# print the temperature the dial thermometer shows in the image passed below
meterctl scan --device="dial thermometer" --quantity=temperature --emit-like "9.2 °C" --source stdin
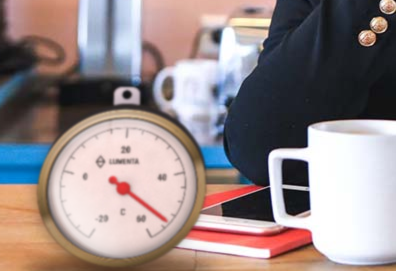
54 °C
